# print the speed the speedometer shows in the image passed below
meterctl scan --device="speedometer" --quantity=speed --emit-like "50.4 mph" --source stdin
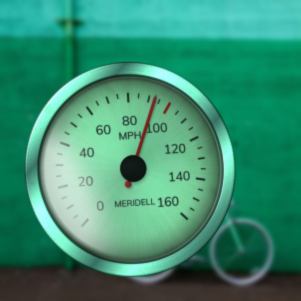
92.5 mph
